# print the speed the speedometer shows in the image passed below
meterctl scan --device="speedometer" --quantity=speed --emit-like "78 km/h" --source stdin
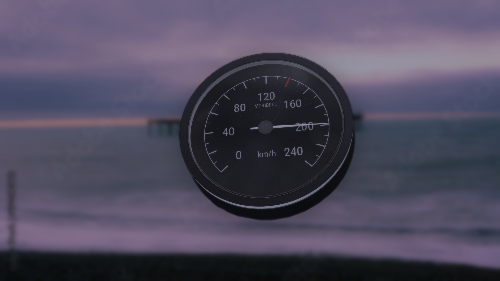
200 km/h
